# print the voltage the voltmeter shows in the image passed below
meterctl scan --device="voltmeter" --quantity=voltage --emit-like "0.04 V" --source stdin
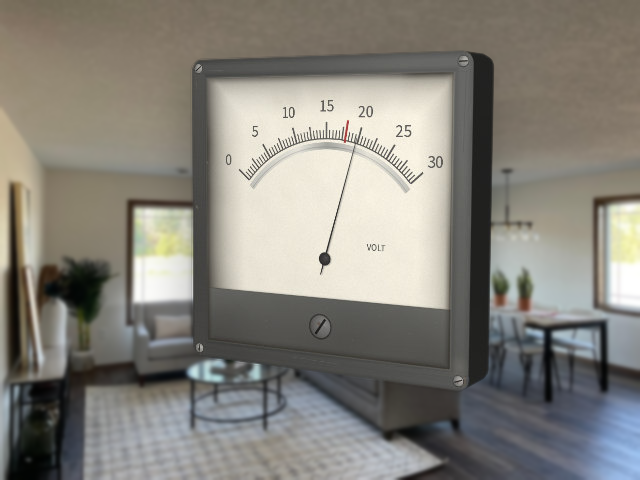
20 V
